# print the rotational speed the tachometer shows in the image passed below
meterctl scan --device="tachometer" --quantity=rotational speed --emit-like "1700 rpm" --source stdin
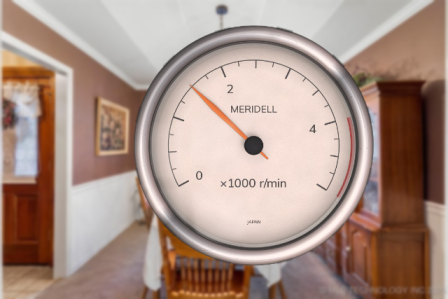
1500 rpm
